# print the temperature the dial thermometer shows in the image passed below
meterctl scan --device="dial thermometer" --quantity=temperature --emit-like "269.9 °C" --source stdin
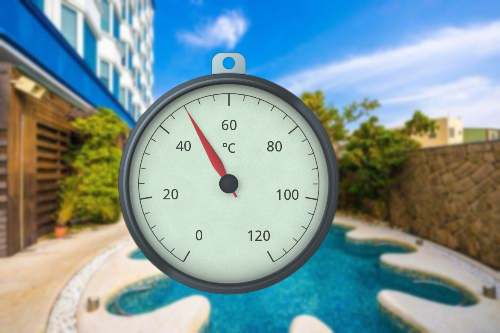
48 °C
